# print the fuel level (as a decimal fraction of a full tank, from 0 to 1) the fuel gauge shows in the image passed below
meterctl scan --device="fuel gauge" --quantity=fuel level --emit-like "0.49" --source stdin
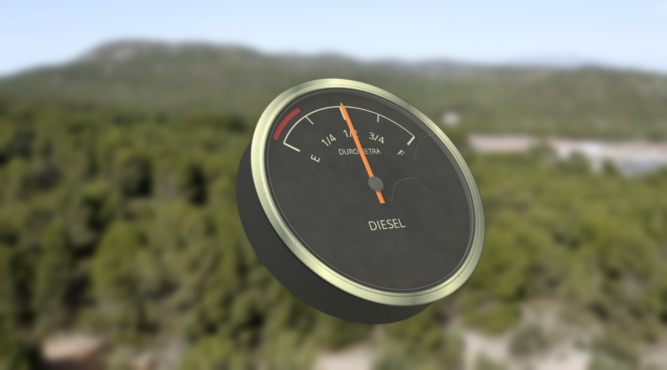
0.5
